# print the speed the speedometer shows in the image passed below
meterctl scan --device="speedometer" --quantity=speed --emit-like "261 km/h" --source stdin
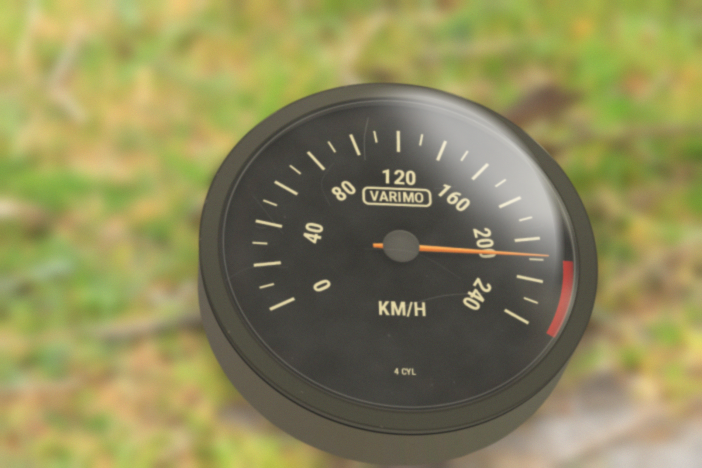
210 km/h
